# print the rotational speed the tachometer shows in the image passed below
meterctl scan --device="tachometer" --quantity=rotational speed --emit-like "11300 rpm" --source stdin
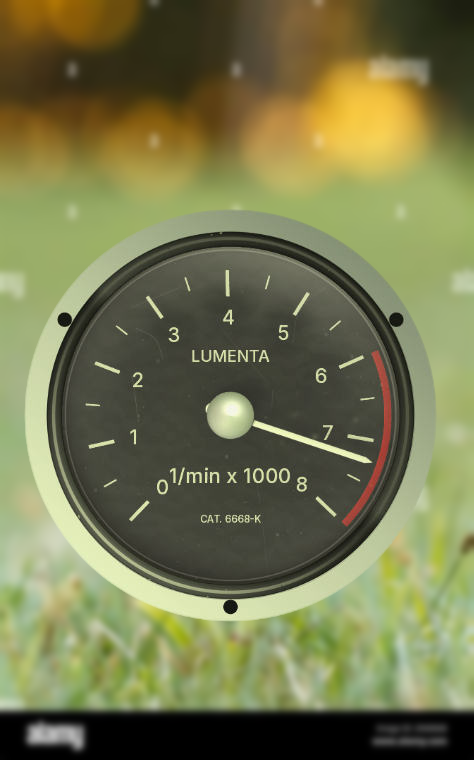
7250 rpm
